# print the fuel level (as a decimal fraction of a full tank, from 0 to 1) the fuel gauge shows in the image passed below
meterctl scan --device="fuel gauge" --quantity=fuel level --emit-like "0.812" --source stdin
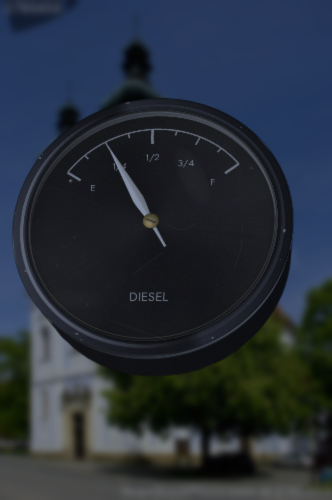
0.25
